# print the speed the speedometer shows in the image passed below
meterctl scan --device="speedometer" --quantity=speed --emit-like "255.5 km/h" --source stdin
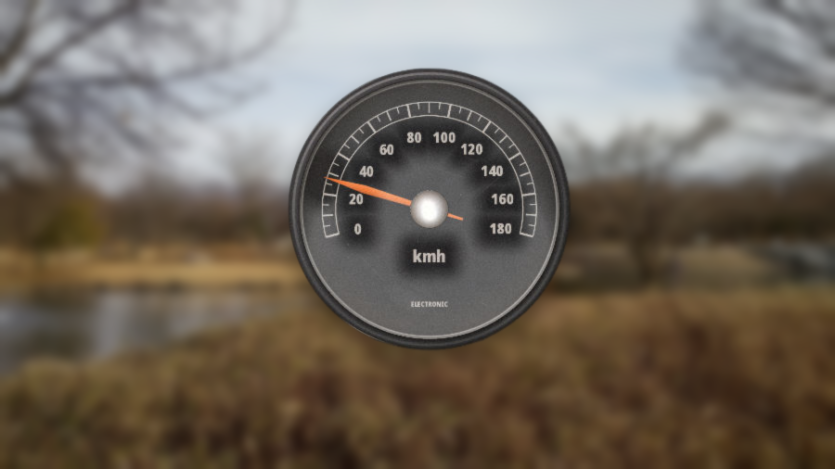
27.5 km/h
